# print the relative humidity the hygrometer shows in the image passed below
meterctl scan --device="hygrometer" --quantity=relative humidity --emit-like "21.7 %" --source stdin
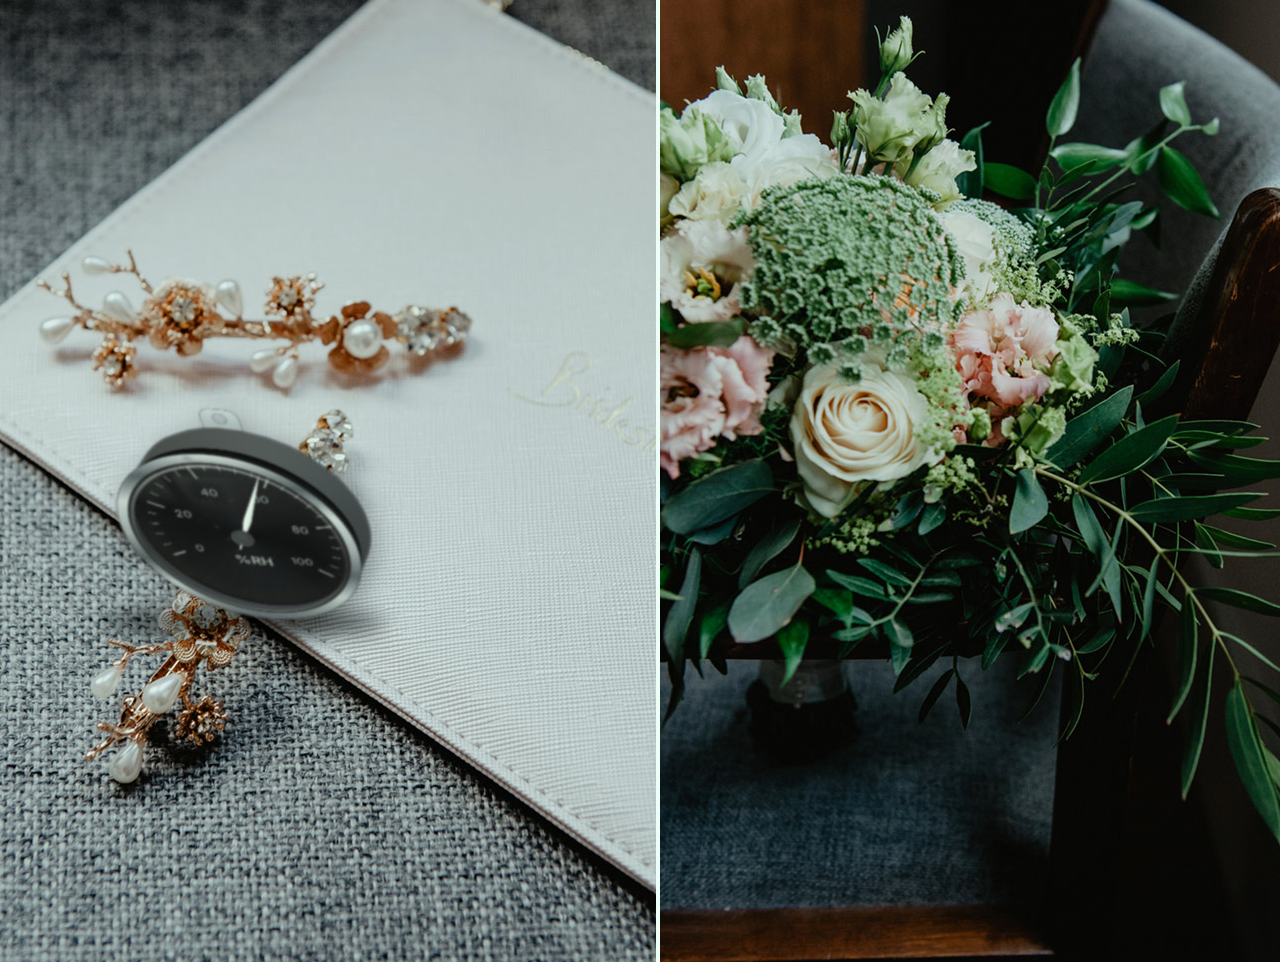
58 %
